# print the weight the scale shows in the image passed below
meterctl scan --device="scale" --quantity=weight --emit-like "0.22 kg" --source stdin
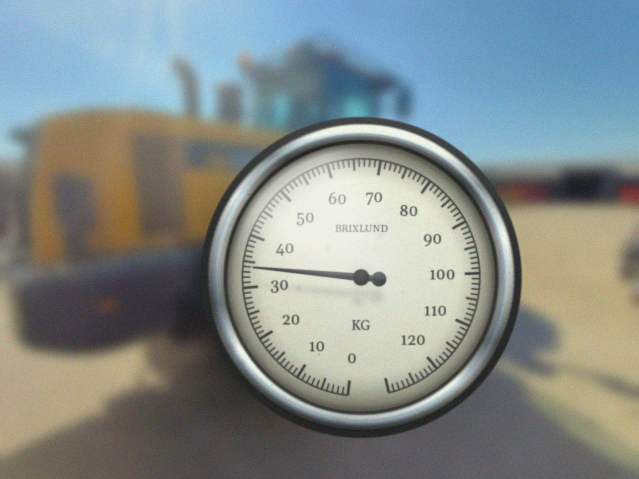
34 kg
